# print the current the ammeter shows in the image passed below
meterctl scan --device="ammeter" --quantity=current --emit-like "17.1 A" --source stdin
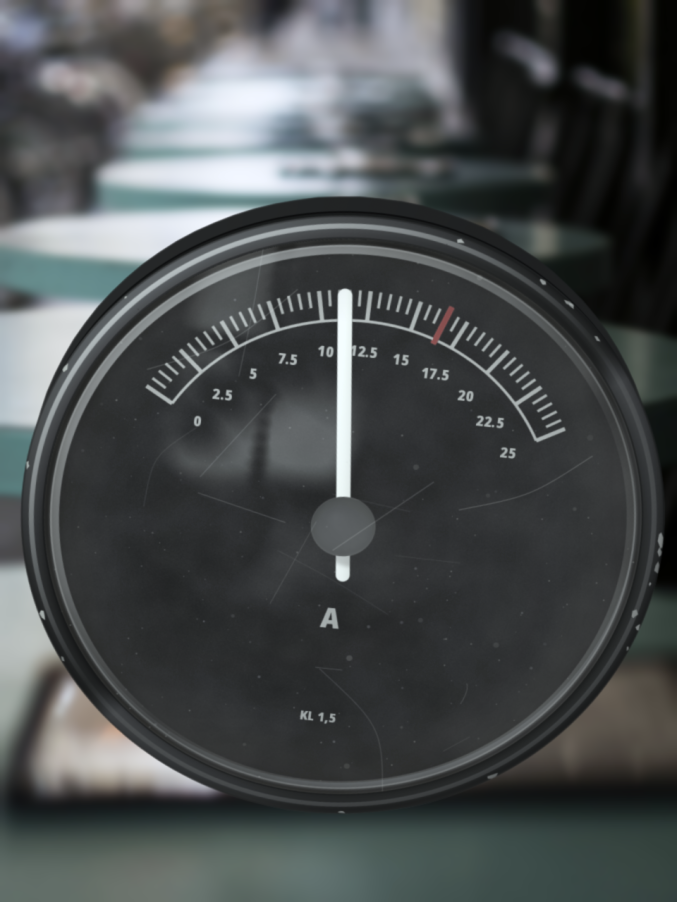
11.25 A
